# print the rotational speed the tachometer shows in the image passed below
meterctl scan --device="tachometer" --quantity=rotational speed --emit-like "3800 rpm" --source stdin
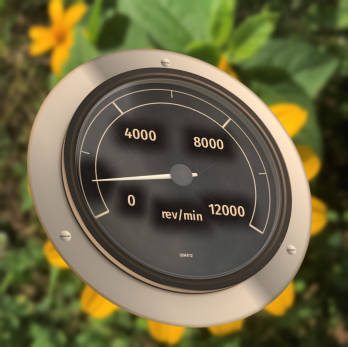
1000 rpm
